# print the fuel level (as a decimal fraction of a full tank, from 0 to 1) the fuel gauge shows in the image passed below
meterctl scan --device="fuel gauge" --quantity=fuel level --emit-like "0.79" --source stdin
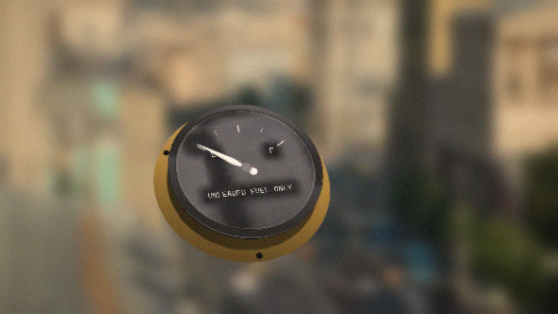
0
